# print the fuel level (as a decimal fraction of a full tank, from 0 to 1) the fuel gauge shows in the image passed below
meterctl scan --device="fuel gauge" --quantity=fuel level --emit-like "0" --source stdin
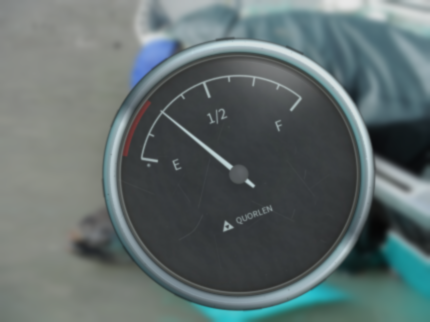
0.25
